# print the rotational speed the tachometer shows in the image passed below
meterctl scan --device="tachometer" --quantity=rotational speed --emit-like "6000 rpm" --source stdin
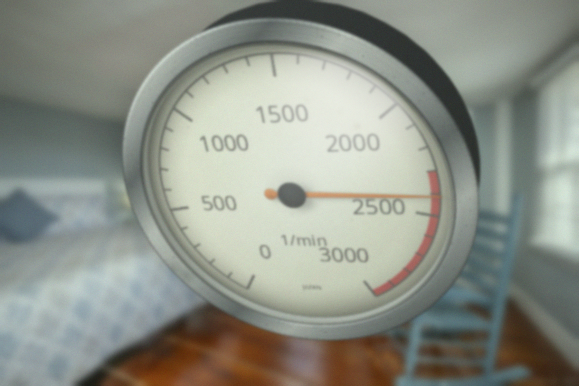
2400 rpm
